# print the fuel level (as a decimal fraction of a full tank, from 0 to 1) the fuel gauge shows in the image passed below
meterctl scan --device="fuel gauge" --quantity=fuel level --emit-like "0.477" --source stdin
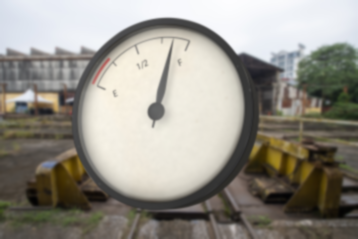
0.875
